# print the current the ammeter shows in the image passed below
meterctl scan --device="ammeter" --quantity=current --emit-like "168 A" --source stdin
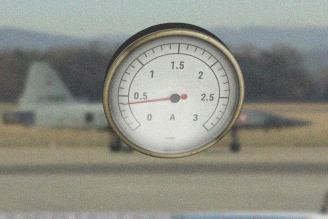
0.4 A
